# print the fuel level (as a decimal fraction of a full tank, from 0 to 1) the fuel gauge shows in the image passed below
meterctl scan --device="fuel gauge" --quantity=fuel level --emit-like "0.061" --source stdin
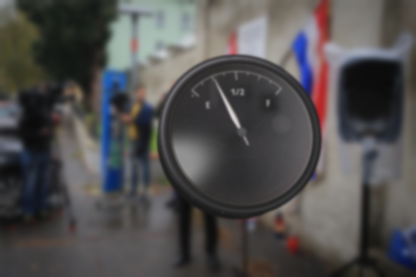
0.25
